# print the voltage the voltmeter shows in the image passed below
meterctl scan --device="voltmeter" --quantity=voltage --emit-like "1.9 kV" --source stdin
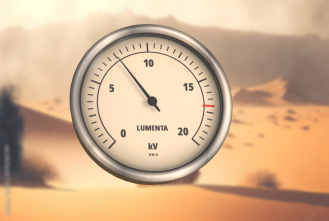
7.5 kV
